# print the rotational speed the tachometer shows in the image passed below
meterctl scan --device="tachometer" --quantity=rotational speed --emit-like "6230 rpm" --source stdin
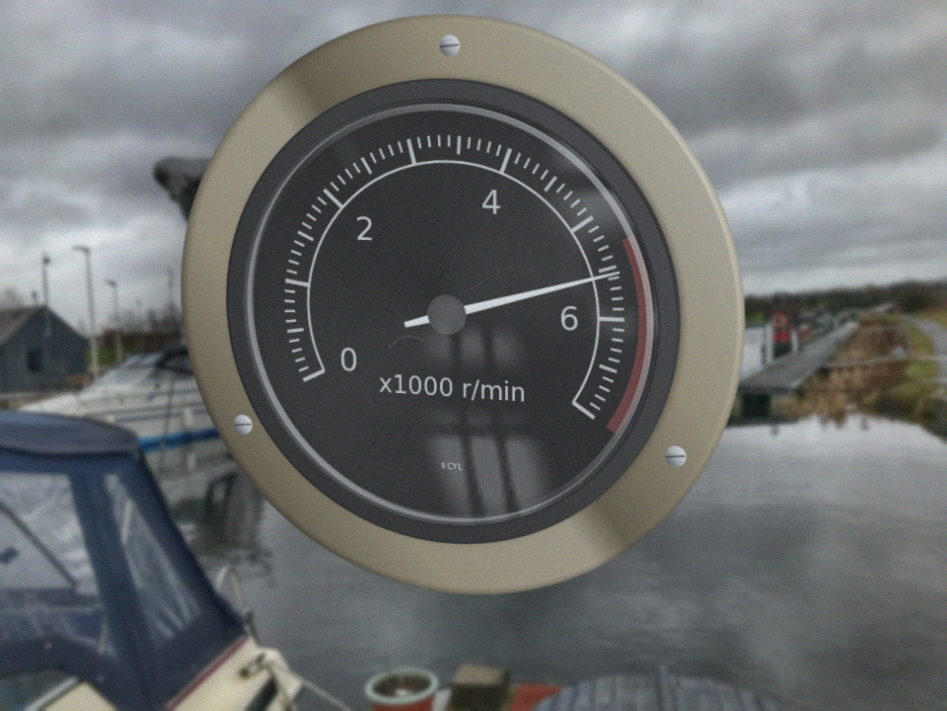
5550 rpm
